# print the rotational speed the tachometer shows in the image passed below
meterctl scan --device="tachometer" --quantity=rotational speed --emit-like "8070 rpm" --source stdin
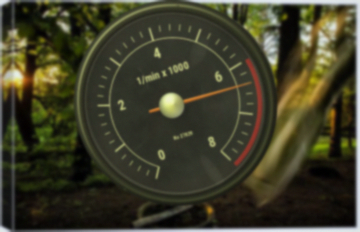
6400 rpm
